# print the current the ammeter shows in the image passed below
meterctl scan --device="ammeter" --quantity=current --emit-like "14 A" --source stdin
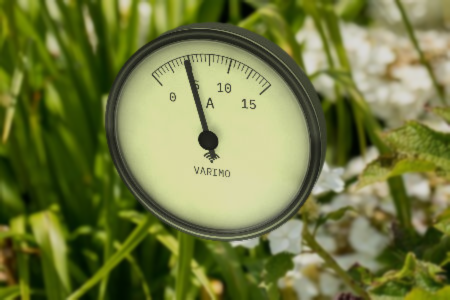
5 A
